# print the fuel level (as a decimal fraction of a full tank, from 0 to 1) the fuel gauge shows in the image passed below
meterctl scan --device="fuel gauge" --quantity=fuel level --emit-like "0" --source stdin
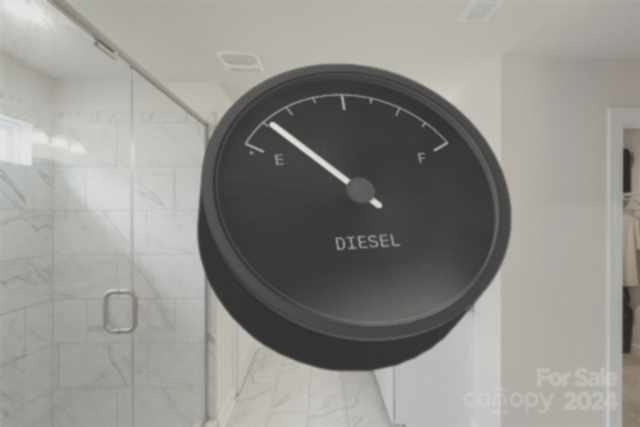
0.125
